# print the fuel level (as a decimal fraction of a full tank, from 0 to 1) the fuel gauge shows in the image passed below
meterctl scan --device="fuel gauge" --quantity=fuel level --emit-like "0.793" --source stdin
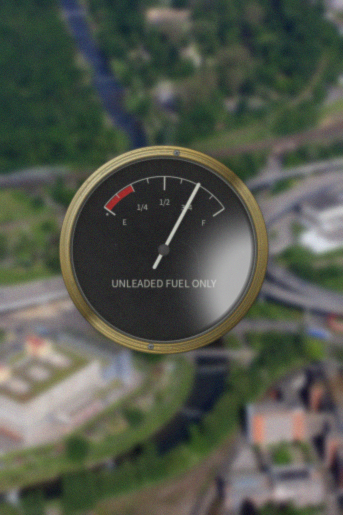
0.75
